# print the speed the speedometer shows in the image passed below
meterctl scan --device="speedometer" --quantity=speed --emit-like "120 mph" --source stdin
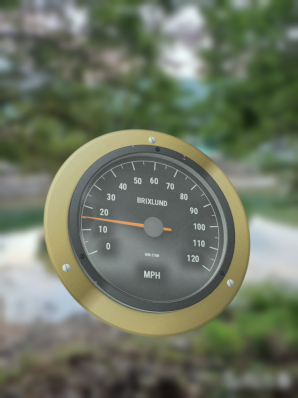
15 mph
